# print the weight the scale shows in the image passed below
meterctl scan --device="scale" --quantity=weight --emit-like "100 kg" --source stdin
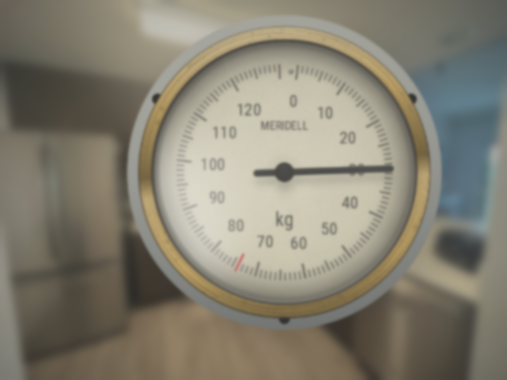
30 kg
